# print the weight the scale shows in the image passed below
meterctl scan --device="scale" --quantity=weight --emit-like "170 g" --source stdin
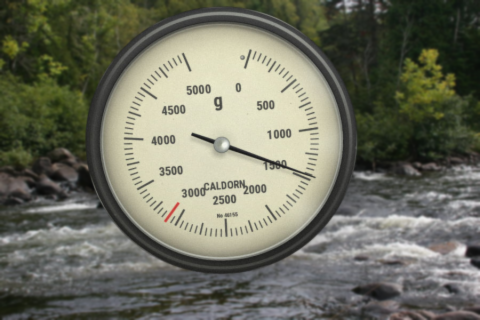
1450 g
